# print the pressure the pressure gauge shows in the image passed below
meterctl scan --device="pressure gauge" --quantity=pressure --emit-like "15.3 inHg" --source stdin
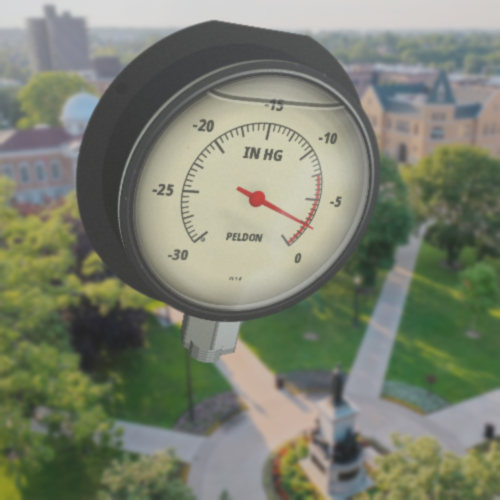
-2.5 inHg
